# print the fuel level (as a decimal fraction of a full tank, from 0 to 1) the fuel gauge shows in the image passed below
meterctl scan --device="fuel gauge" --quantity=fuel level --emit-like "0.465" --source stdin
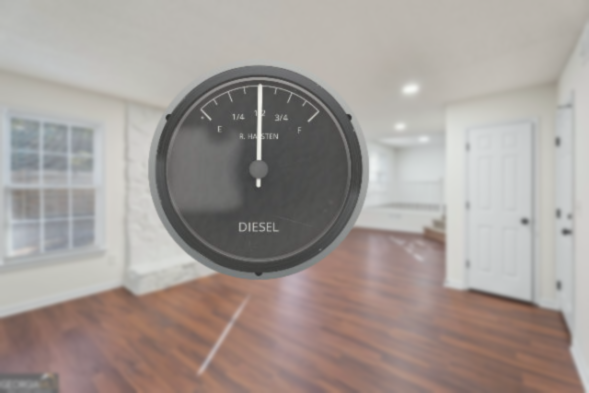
0.5
